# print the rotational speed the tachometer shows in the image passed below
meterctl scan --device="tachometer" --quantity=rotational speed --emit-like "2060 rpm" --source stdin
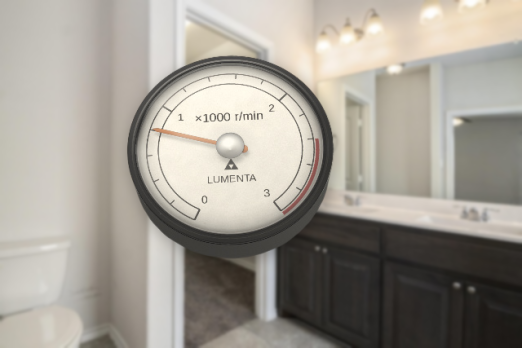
800 rpm
